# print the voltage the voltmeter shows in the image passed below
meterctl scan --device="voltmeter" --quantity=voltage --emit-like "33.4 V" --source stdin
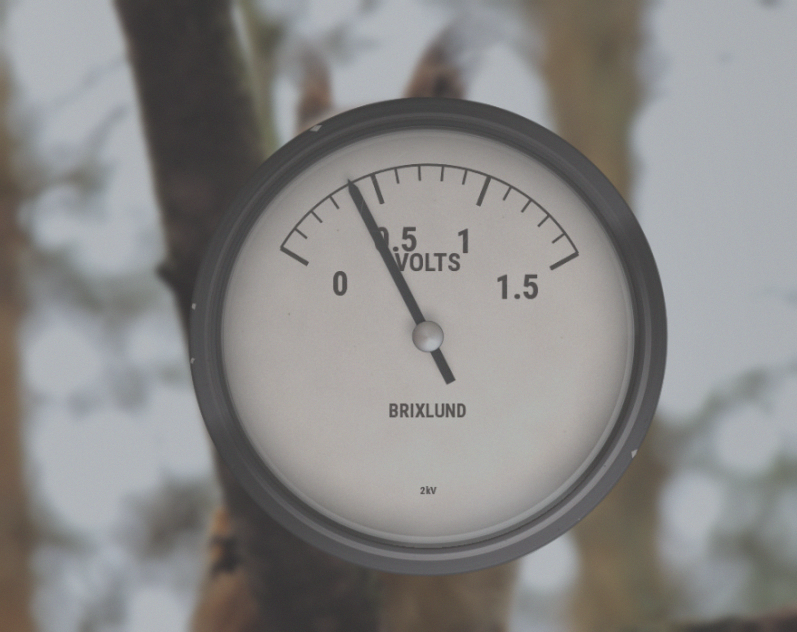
0.4 V
